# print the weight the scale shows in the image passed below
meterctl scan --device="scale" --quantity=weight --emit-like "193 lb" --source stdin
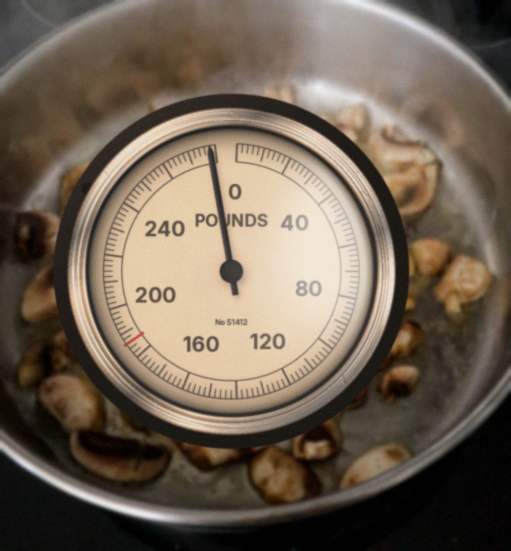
278 lb
